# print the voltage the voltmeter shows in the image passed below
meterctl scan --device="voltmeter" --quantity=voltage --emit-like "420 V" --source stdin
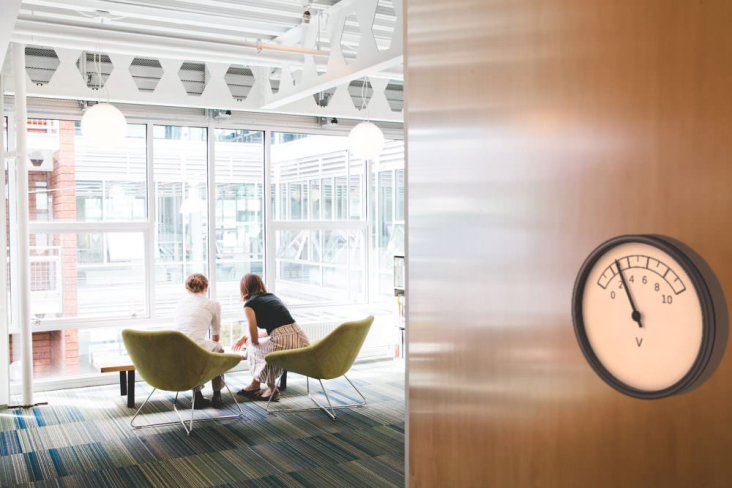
3 V
